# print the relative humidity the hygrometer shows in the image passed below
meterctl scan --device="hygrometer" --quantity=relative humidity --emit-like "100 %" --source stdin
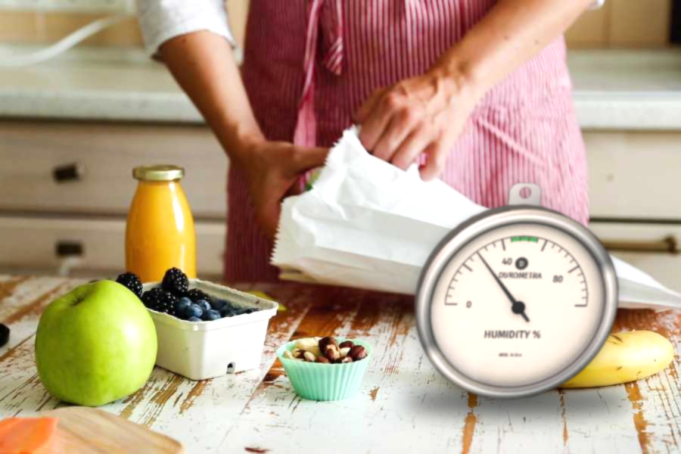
28 %
